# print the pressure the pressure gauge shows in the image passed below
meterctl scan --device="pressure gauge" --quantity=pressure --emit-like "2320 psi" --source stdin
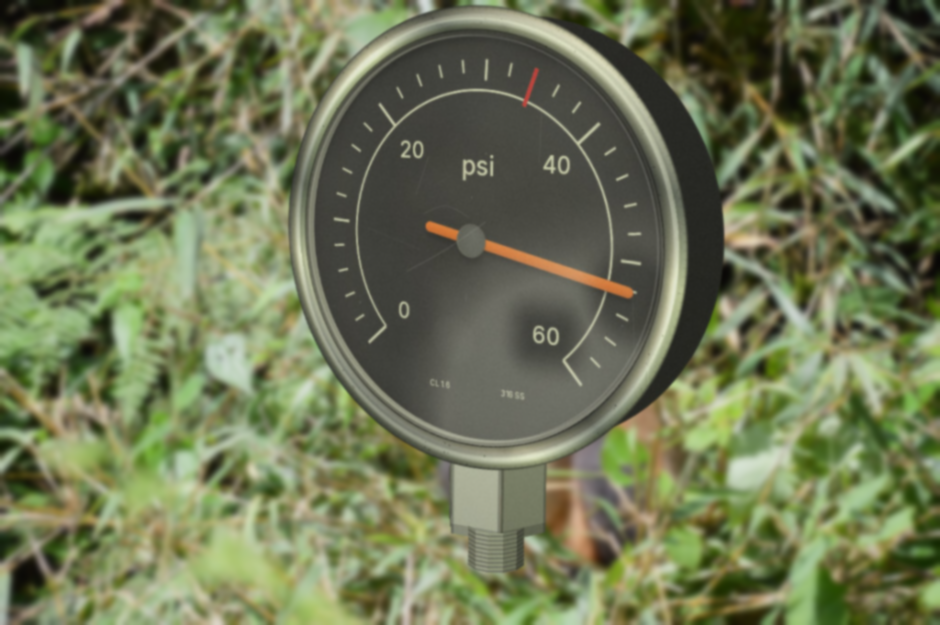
52 psi
